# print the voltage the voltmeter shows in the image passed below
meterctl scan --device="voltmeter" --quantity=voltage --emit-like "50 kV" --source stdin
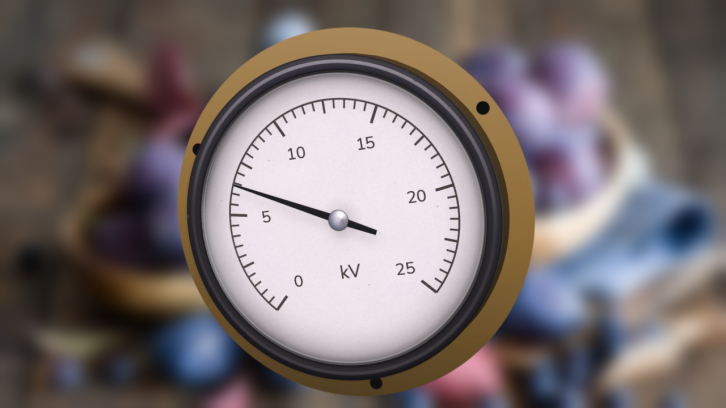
6.5 kV
